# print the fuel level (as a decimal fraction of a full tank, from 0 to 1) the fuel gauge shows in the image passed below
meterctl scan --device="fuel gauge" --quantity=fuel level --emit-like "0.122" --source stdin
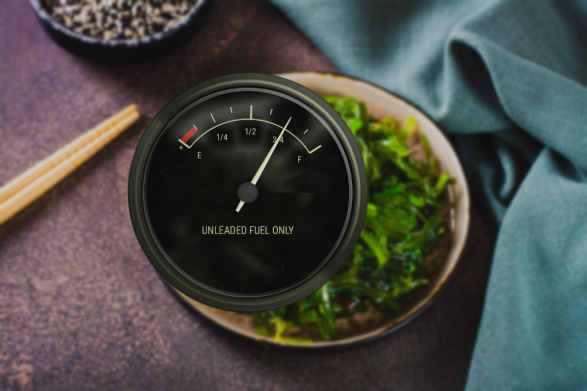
0.75
